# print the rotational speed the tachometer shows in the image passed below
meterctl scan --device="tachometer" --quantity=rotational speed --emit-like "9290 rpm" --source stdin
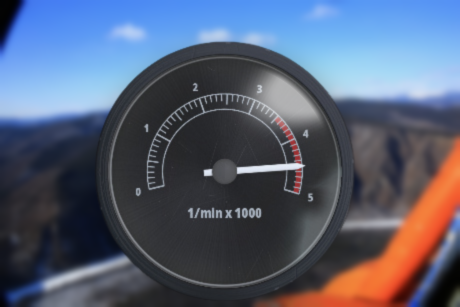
4500 rpm
